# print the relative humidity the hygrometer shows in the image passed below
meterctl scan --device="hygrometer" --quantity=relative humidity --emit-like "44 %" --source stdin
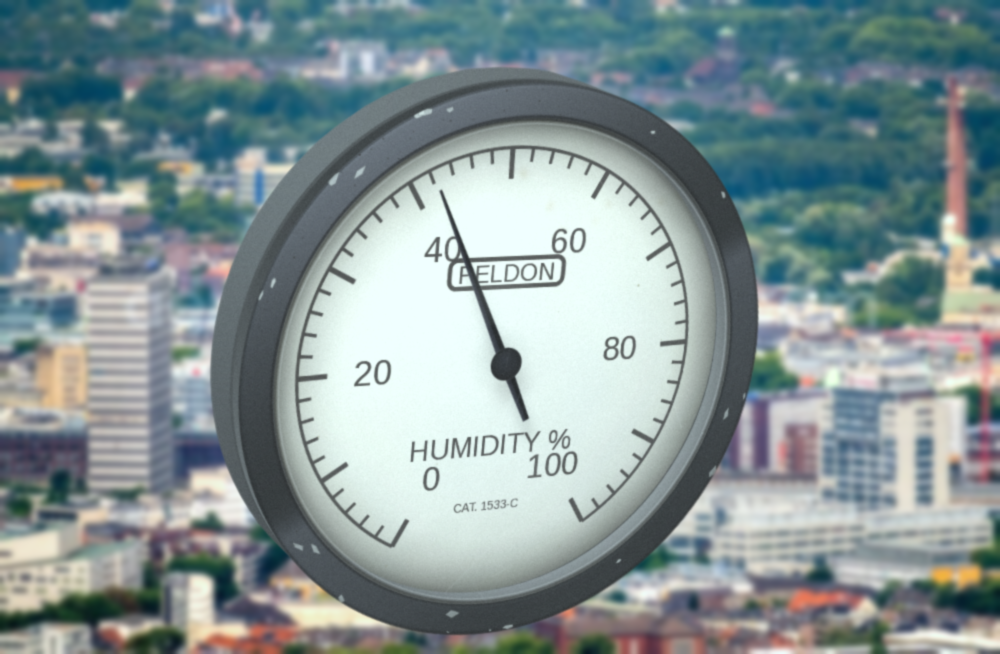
42 %
